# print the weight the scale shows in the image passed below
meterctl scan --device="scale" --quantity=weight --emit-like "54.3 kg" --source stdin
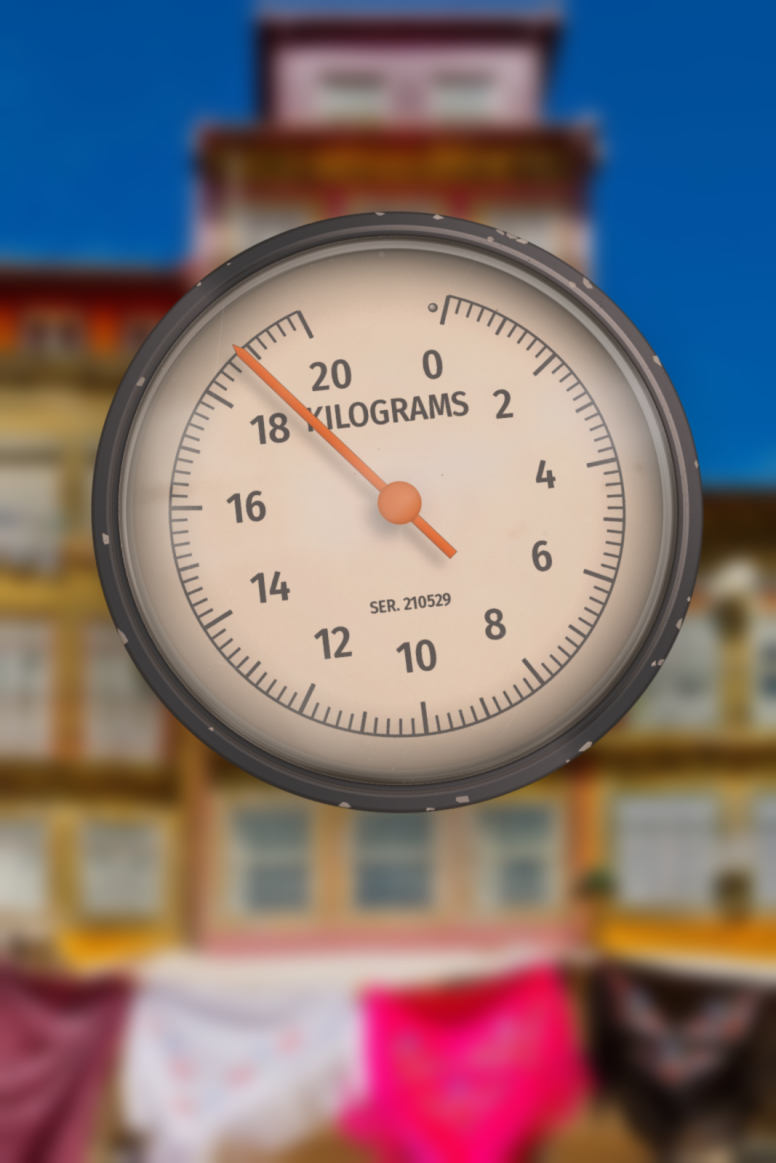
18.8 kg
